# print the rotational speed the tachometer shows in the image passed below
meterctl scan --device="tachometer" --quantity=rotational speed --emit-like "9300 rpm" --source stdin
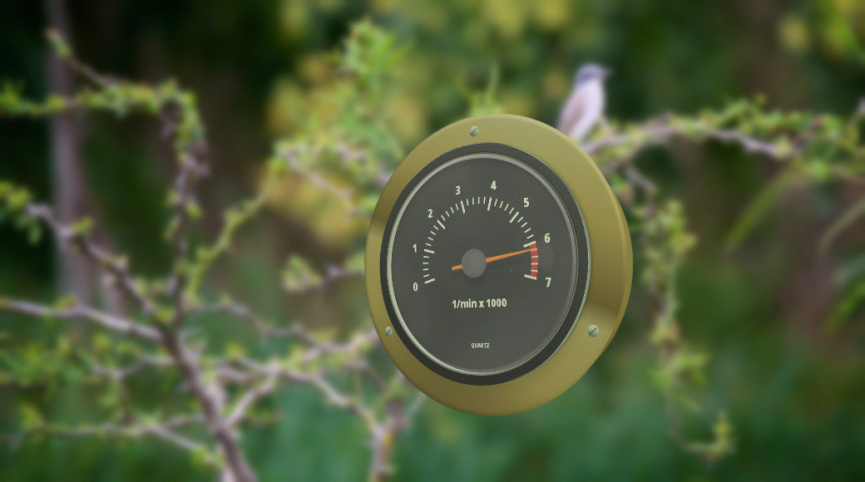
6200 rpm
